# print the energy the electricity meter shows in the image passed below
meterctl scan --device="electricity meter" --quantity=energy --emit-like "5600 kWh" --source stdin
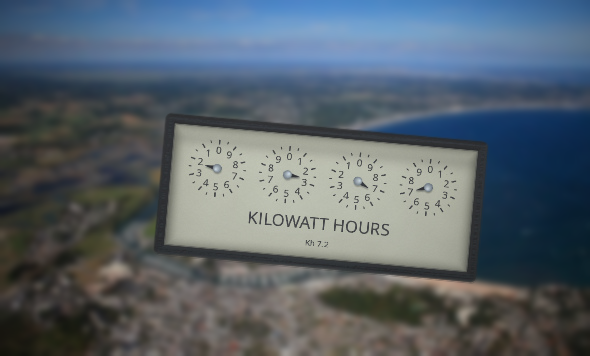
2267 kWh
